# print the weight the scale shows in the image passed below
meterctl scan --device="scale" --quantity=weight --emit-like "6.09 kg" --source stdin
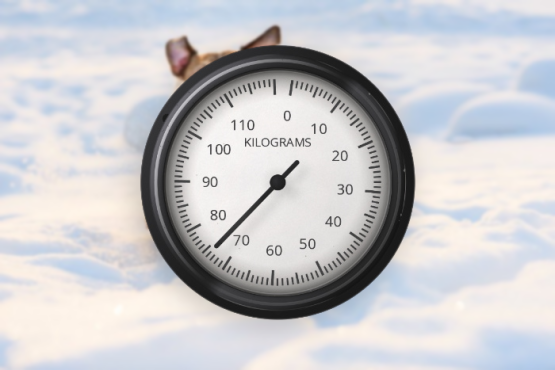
74 kg
